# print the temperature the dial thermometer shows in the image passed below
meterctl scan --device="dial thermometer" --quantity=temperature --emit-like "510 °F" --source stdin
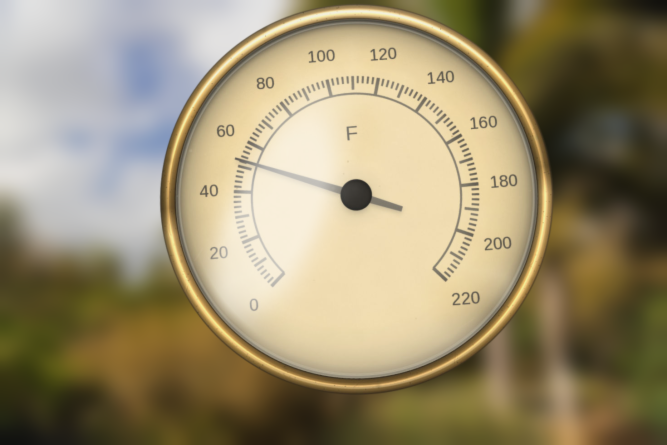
52 °F
